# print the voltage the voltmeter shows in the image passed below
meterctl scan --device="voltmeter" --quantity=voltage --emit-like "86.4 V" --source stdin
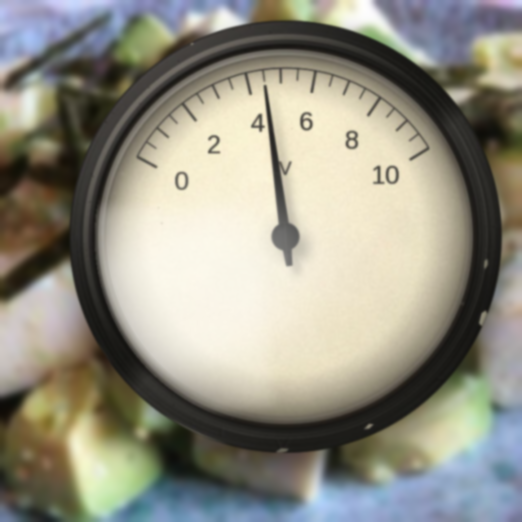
4.5 V
